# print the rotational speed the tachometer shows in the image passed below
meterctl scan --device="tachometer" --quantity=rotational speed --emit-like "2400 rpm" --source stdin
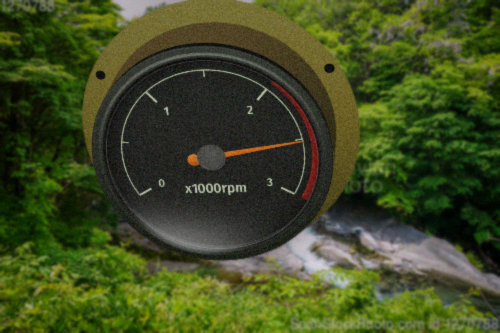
2500 rpm
